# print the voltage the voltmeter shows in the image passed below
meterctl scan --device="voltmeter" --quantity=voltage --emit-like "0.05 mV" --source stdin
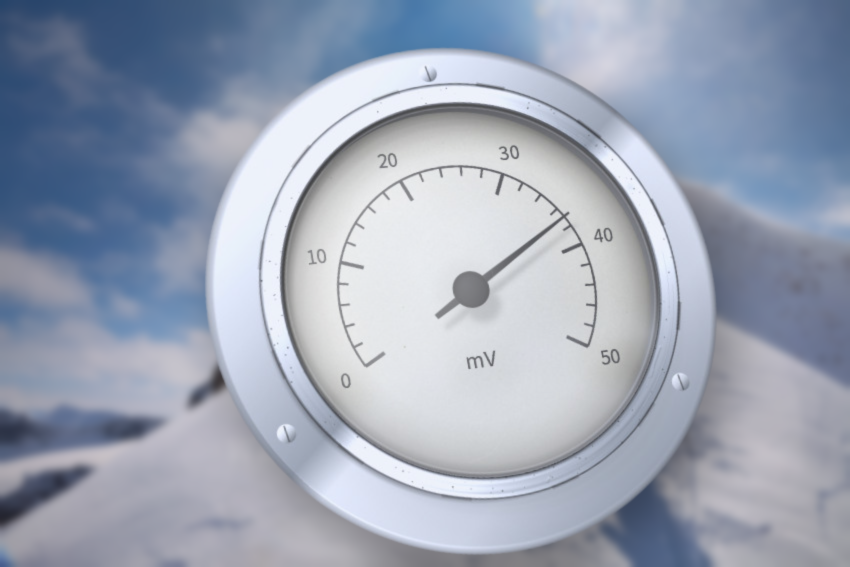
37 mV
